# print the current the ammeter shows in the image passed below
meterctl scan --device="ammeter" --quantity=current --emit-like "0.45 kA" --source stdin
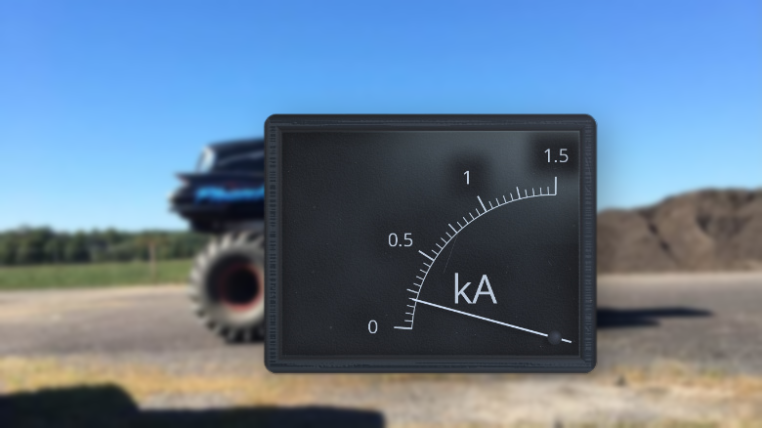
0.2 kA
